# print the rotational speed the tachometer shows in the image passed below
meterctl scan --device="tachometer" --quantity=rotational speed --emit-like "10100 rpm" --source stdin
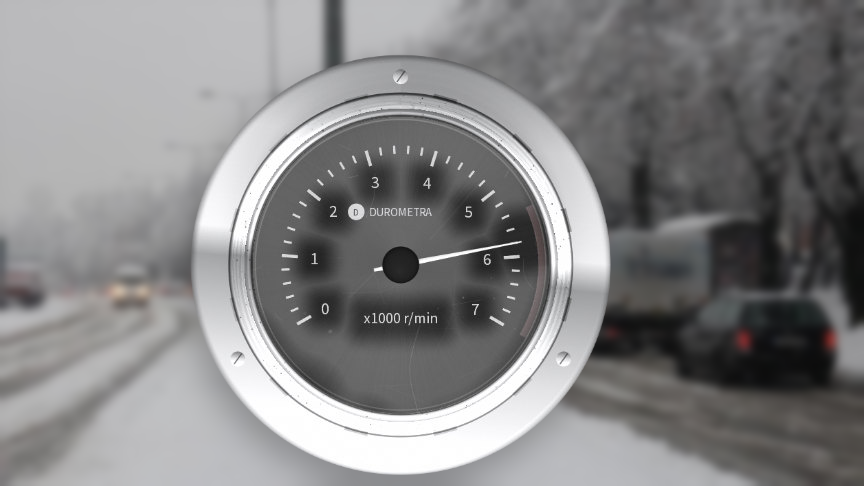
5800 rpm
